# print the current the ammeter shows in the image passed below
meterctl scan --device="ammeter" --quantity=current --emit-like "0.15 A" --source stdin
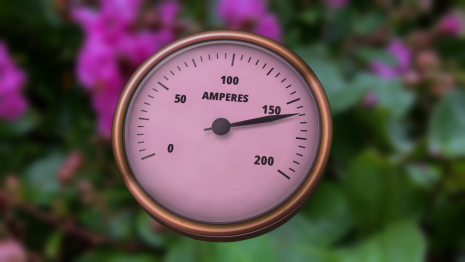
160 A
